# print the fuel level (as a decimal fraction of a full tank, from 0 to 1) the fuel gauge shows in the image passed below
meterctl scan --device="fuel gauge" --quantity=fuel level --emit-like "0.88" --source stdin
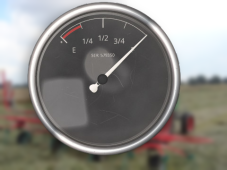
1
